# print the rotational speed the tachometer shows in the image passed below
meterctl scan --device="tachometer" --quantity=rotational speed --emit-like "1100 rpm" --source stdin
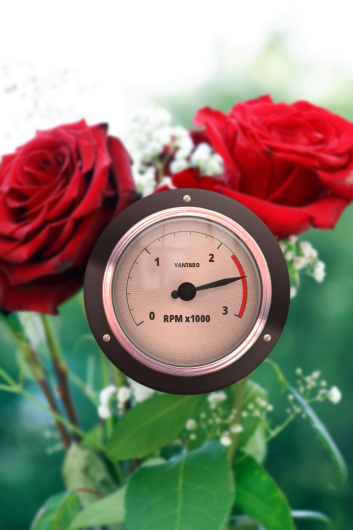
2500 rpm
